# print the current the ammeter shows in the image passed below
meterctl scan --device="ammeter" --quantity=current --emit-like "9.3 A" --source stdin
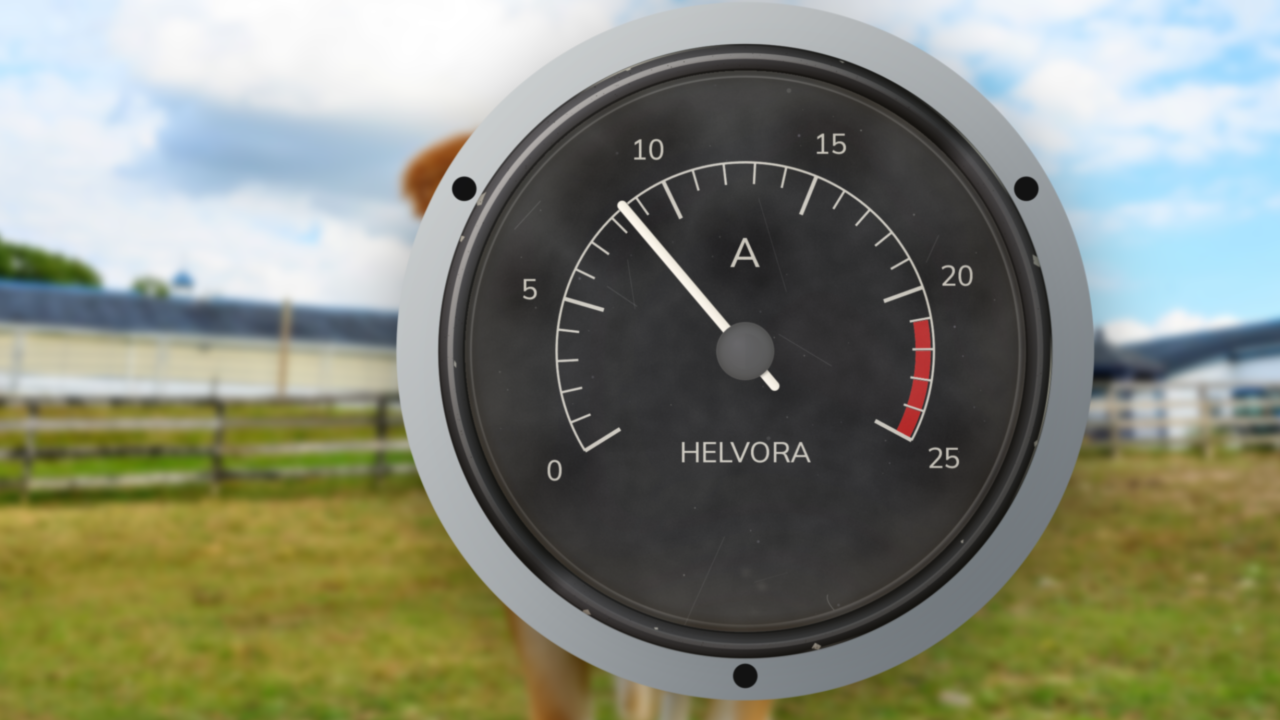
8.5 A
